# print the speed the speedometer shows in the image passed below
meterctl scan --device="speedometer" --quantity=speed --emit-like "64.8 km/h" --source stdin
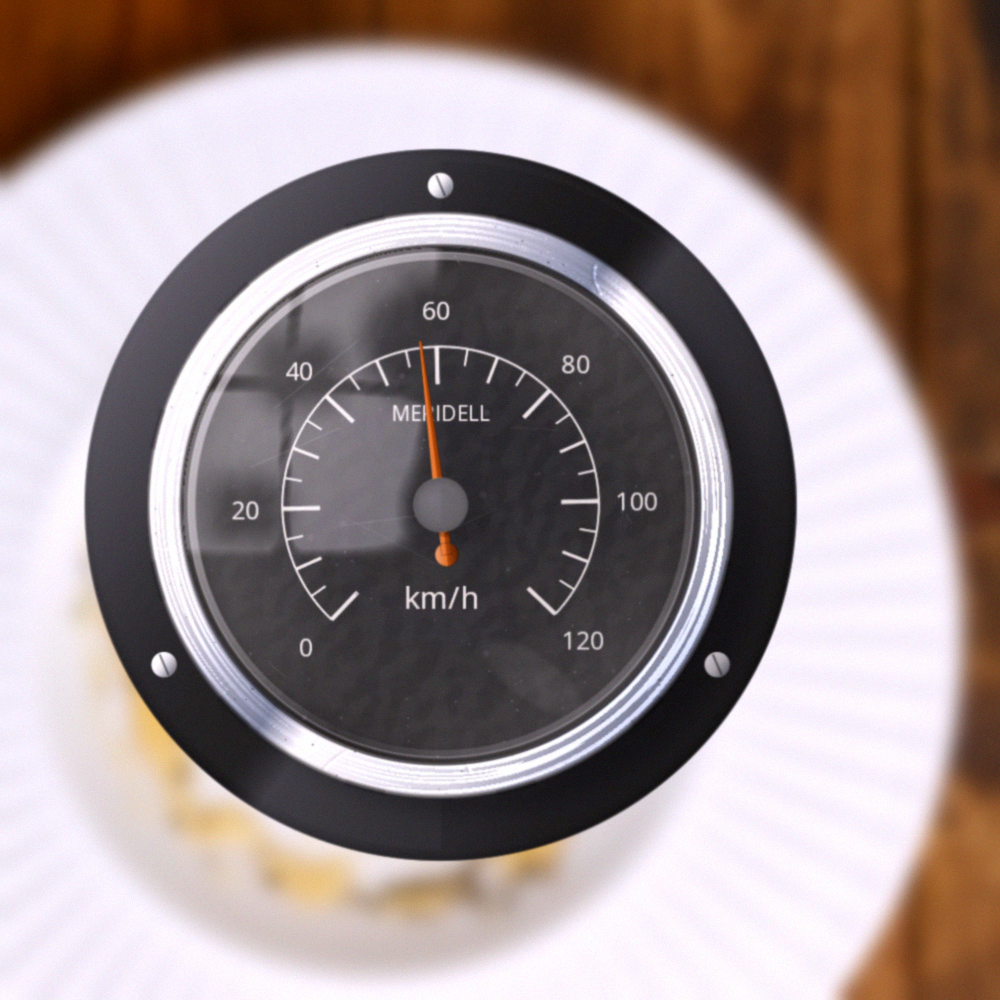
57.5 km/h
